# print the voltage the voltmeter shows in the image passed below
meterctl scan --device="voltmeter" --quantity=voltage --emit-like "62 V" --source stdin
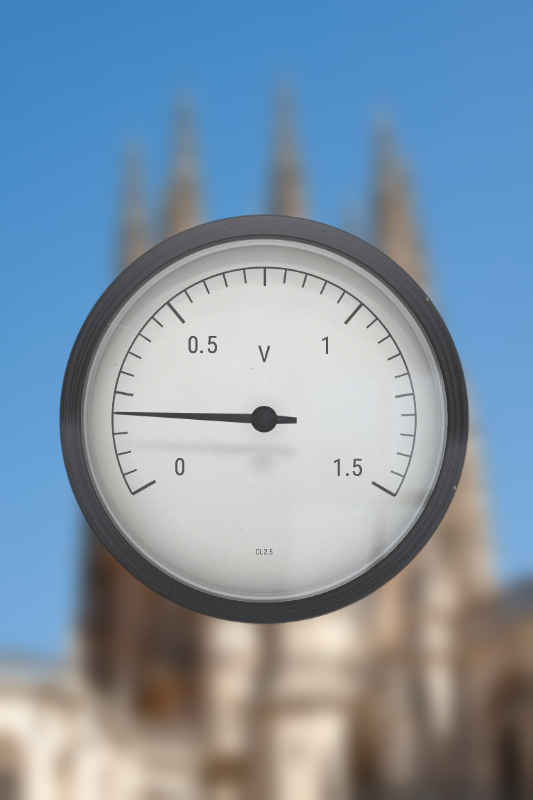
0.2 V
